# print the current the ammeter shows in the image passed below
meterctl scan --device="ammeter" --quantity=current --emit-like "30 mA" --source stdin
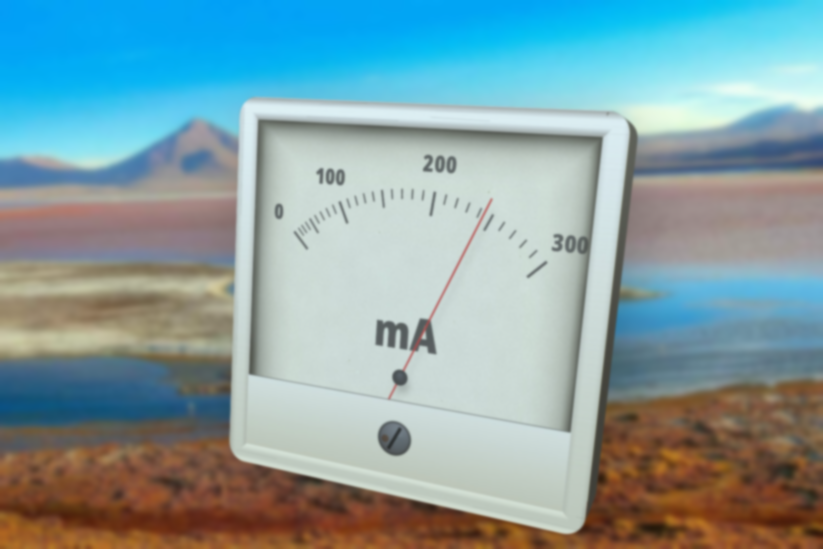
245 mA
